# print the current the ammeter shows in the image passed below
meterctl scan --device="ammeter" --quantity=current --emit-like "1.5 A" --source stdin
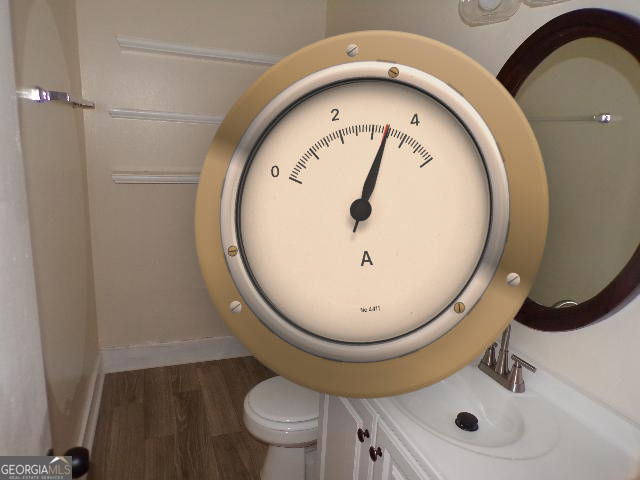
3.5 A
